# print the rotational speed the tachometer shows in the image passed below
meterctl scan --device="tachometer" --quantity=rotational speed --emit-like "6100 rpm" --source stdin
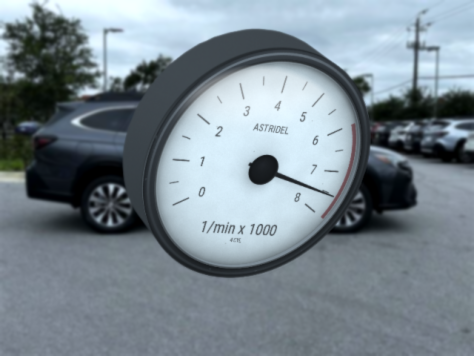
7500 rpm
